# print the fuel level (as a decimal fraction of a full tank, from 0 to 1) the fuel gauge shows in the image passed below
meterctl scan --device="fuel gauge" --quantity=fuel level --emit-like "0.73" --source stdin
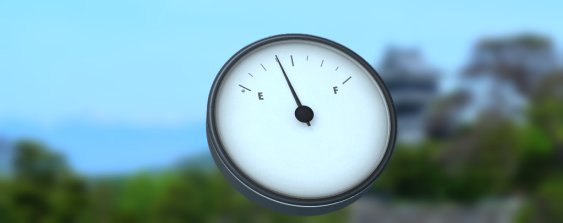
0.375
